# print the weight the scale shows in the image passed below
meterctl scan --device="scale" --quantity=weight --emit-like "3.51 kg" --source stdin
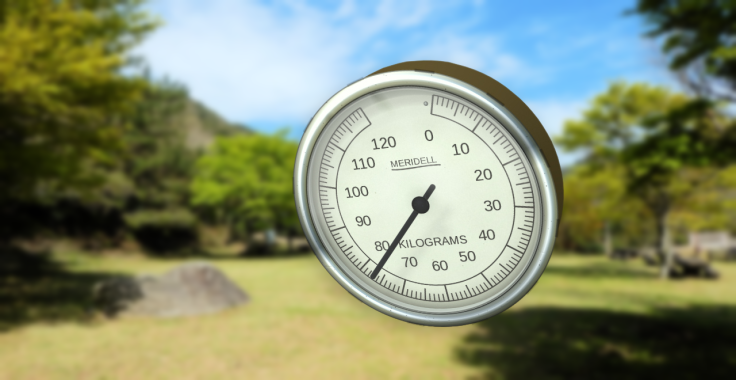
77 kg
